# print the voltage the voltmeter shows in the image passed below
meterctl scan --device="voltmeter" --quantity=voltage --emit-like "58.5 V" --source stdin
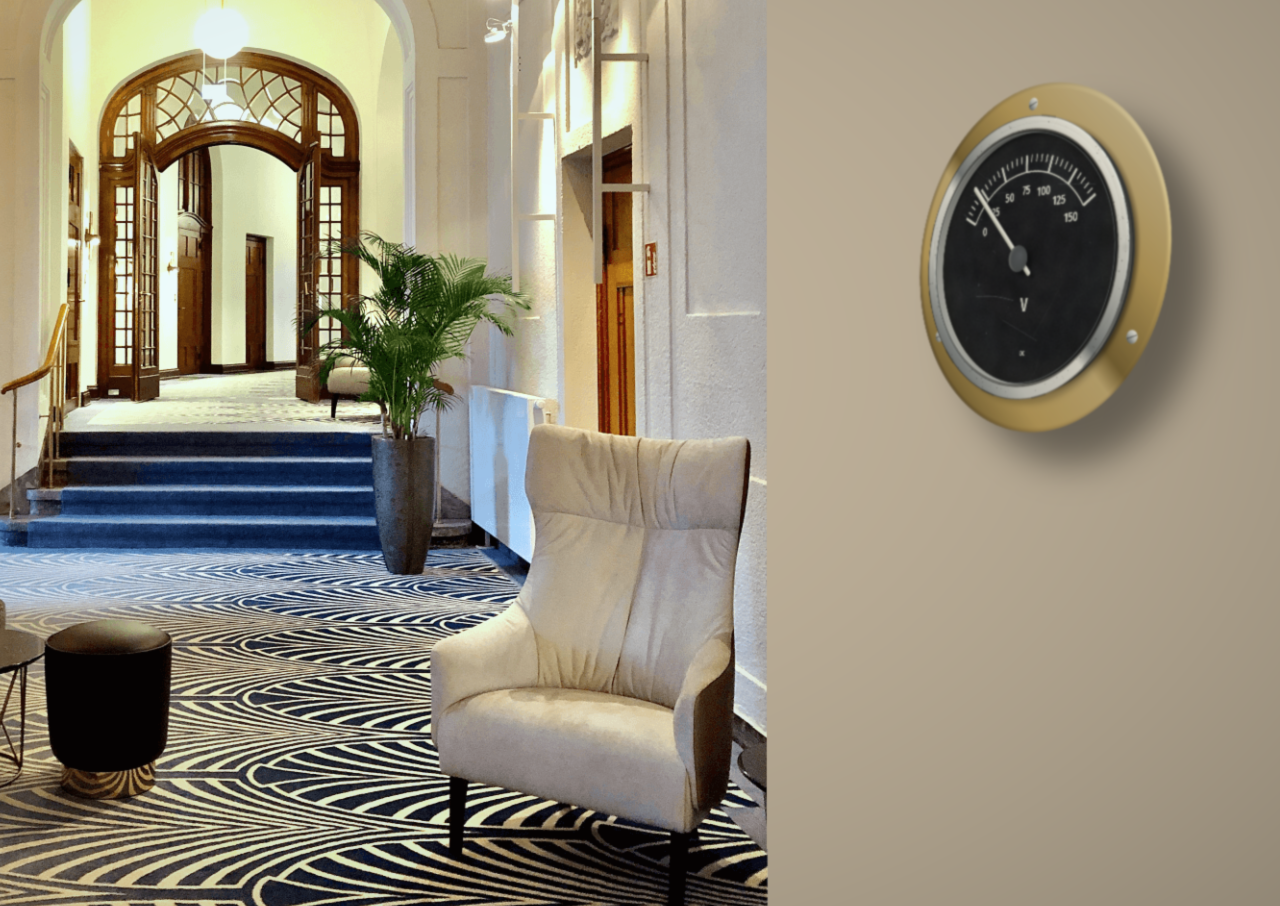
25 V
